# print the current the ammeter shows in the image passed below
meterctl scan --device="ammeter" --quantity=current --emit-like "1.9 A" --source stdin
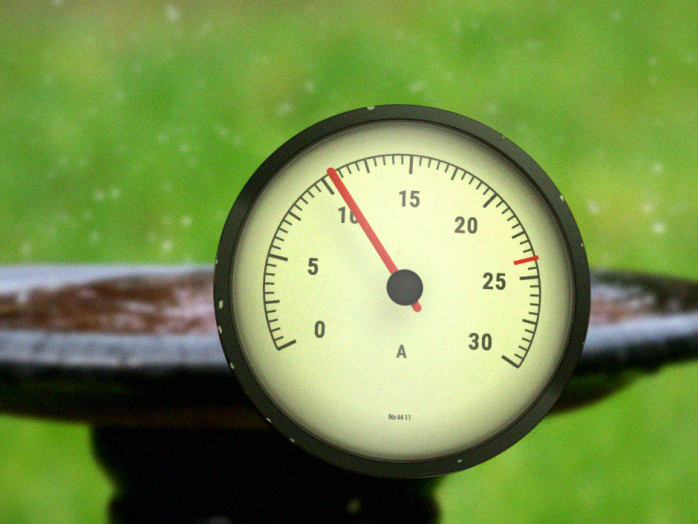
10.5 A
